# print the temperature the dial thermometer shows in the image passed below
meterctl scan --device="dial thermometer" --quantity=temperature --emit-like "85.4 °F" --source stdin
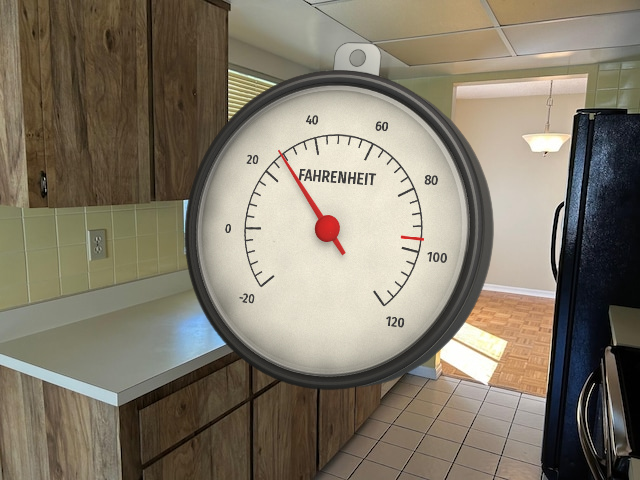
28 °F
